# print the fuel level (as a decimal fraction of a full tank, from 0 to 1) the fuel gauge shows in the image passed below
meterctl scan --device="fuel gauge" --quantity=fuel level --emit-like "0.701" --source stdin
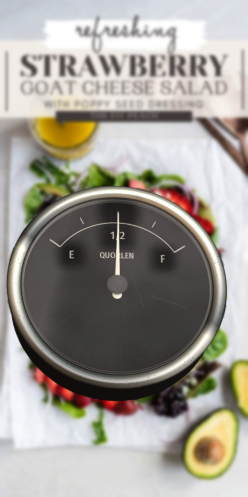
0.5
